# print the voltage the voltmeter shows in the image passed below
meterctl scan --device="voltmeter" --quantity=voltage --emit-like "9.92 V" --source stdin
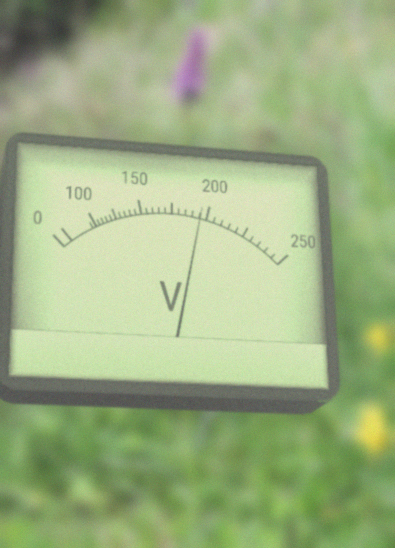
195 V
